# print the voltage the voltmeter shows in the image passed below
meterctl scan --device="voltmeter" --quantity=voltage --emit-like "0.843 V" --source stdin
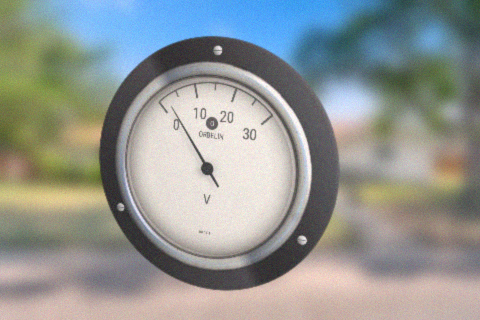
2.5 V
